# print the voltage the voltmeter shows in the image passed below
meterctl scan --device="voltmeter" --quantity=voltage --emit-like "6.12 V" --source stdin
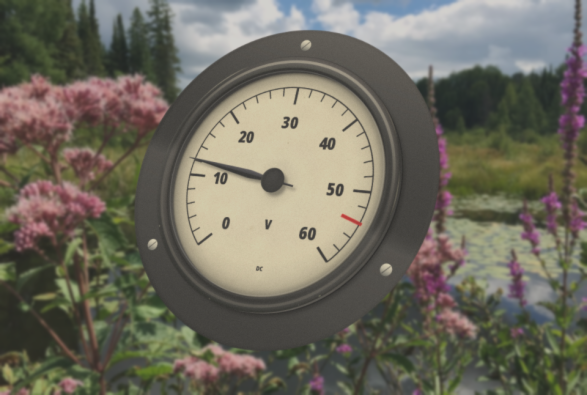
12 V
